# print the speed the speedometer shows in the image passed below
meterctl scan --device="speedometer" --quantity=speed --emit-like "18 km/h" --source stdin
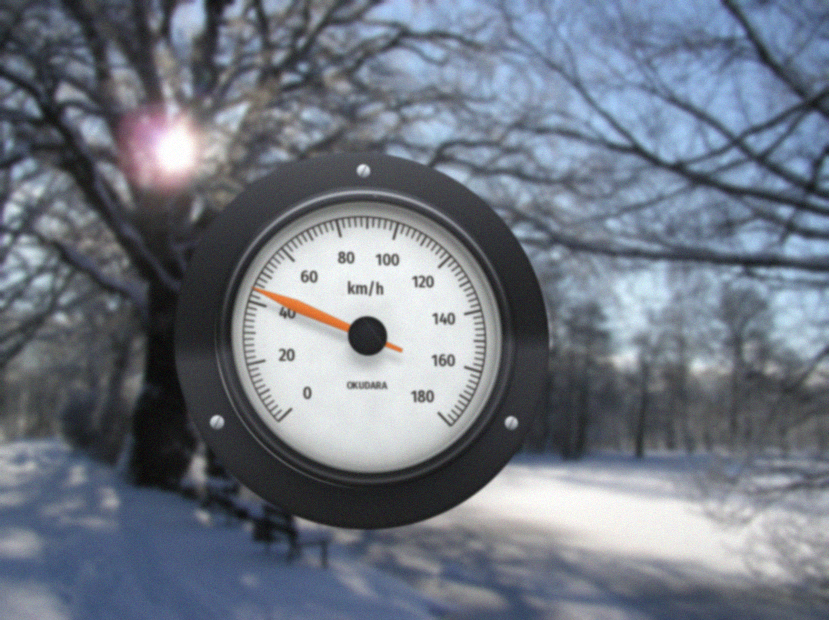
44 km/h
